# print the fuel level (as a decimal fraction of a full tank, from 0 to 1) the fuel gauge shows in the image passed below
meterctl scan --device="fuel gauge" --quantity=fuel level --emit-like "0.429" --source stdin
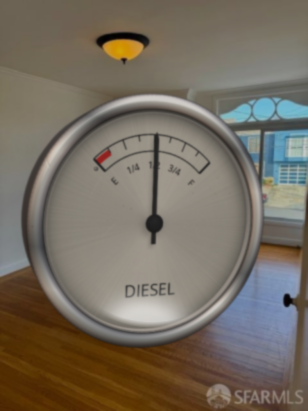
0.5
